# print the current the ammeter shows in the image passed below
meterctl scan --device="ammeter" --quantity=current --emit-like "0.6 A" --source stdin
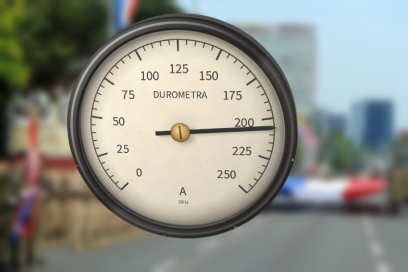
205 A
